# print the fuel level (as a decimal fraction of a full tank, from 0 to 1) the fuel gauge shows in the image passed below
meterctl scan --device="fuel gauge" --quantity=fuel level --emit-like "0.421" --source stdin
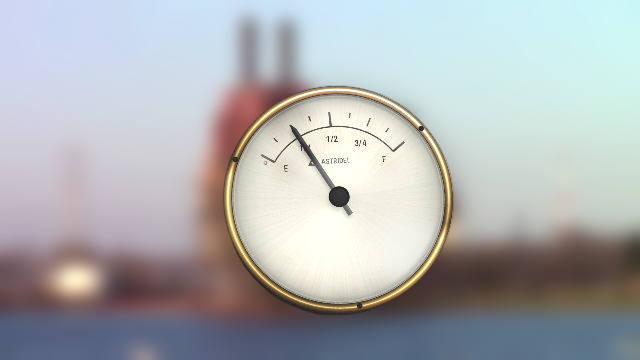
0.25
